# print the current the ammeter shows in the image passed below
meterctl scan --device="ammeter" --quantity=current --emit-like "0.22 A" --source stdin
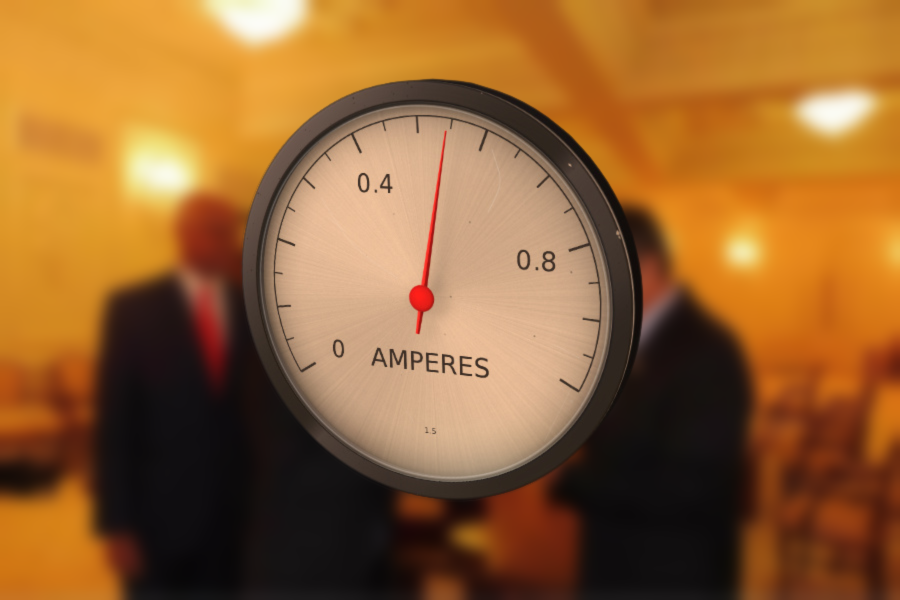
0.55 A
